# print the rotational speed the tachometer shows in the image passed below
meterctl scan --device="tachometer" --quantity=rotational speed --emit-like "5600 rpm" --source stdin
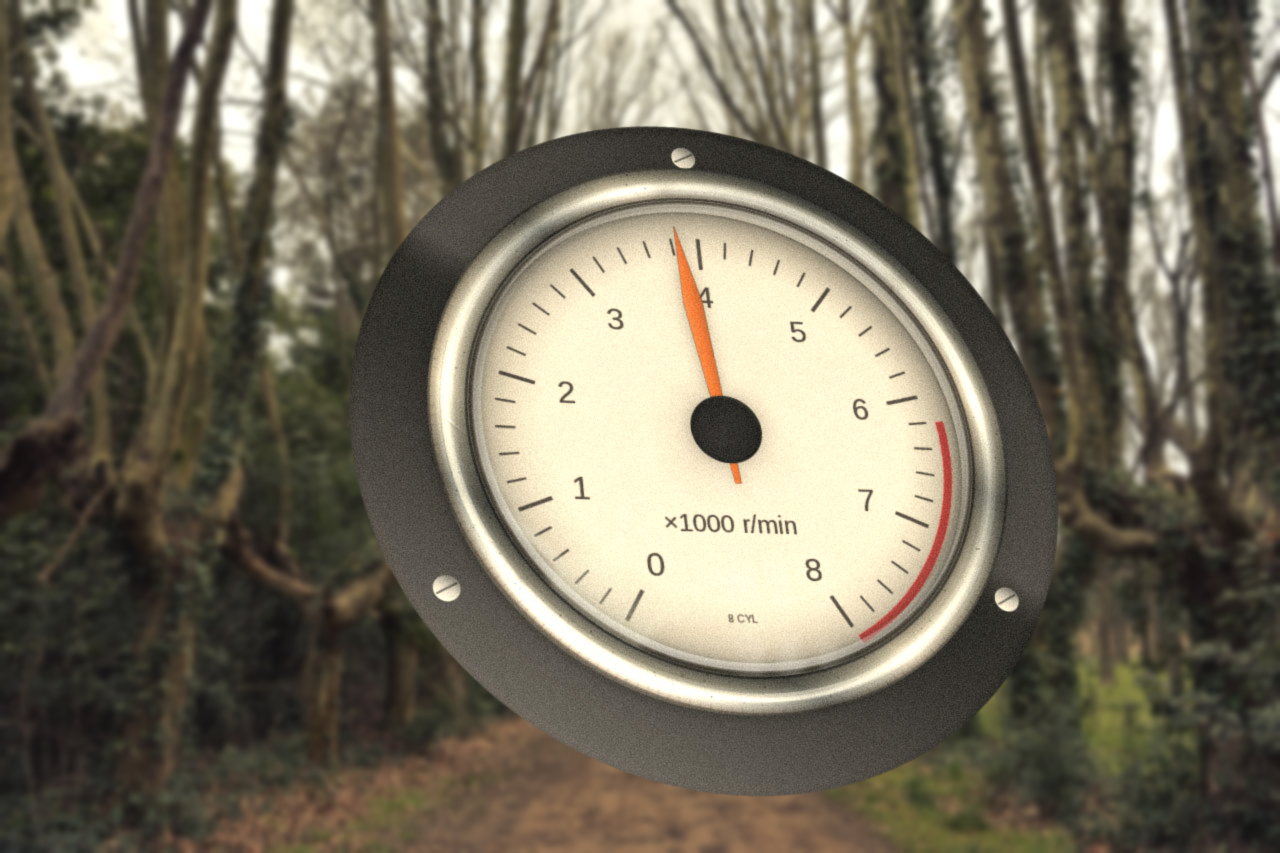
3800 rpm
